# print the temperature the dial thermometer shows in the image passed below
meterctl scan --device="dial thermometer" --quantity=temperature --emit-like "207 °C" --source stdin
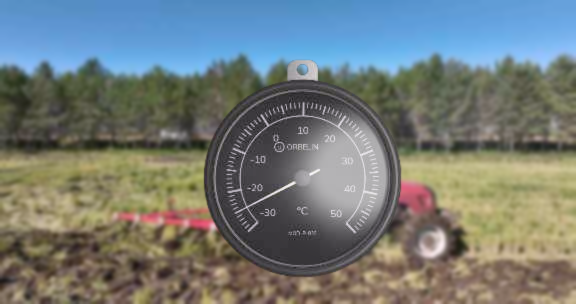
-25 °C
